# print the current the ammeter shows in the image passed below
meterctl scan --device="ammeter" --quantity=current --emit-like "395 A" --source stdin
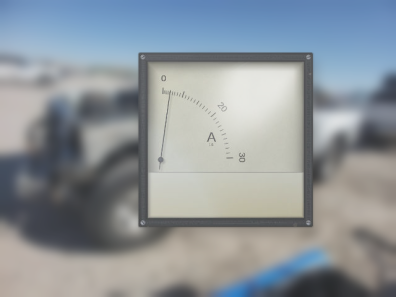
5 A
